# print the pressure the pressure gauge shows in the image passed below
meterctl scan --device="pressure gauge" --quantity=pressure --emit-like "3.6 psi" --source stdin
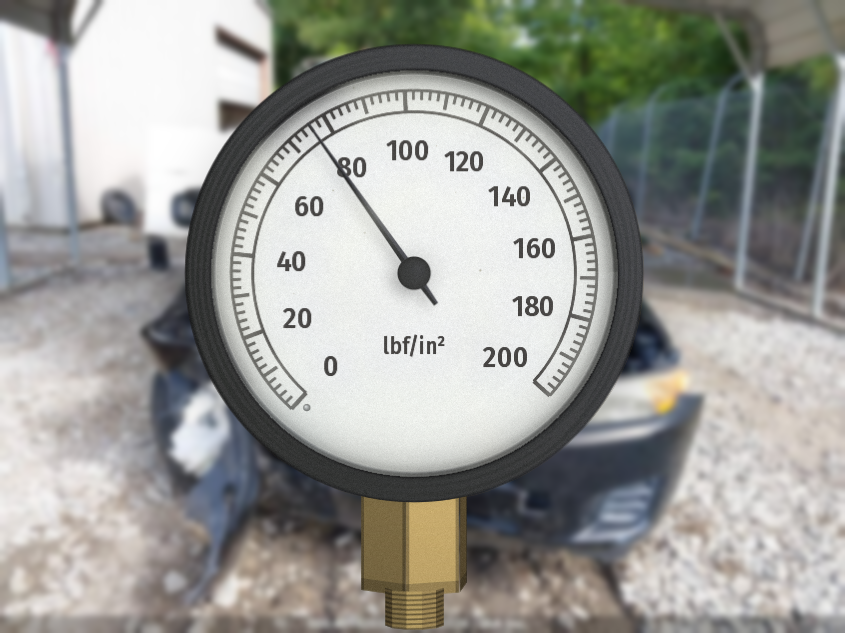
76 psi
